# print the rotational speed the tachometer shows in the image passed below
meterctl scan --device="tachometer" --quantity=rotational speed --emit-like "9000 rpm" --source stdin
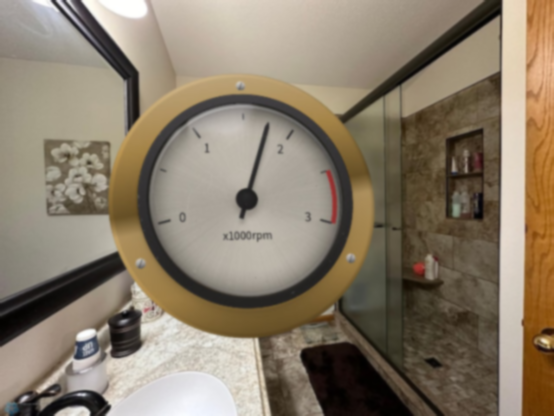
1750 rpm
